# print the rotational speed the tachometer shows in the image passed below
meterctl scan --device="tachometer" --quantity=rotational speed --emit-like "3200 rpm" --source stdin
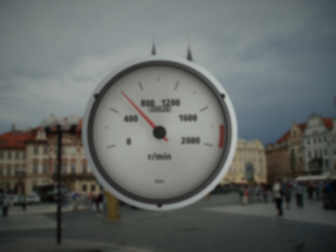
600 rpm
